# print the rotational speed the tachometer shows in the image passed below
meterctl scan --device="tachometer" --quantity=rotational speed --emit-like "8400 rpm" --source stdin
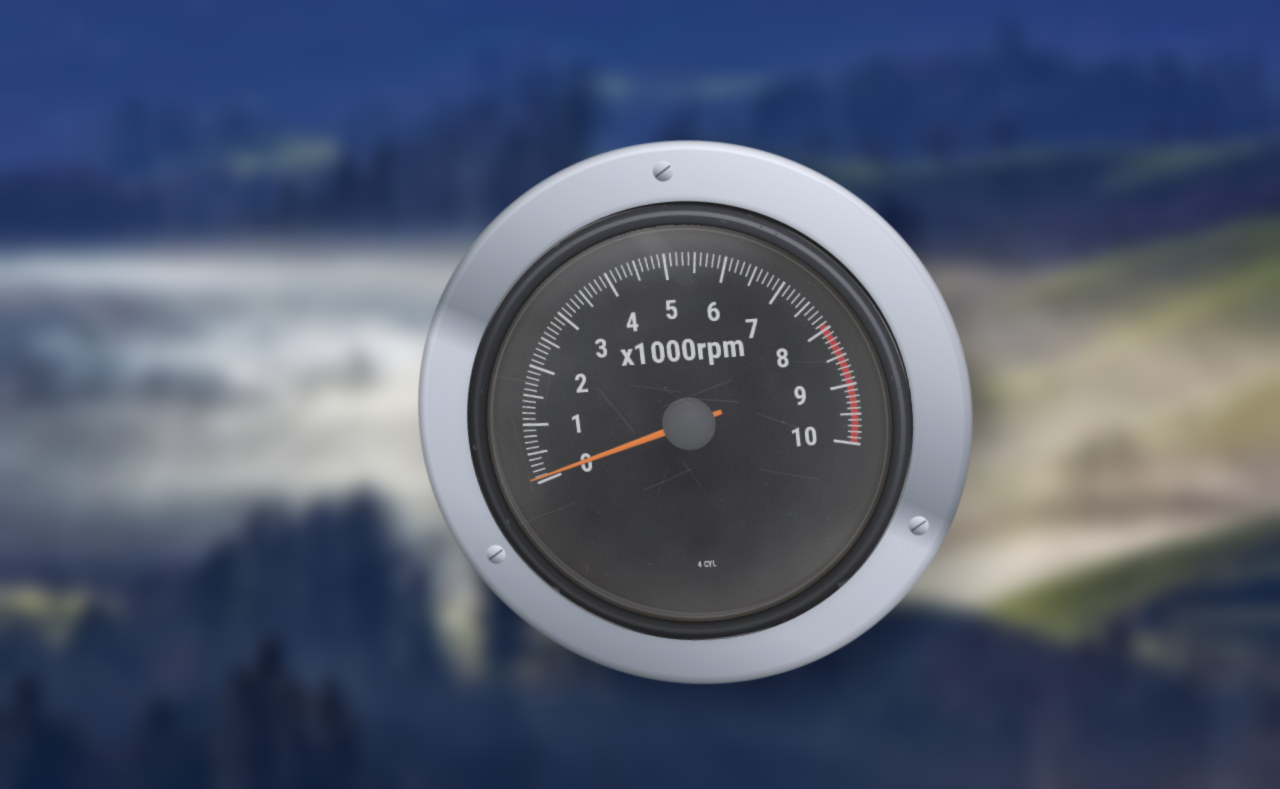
100 rpm
